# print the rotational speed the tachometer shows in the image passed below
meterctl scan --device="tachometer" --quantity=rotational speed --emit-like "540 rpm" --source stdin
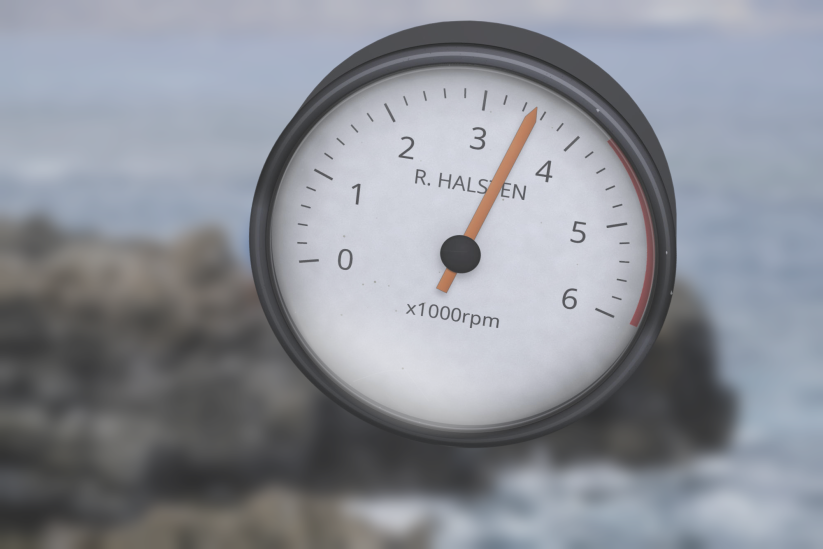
3500 rpm
